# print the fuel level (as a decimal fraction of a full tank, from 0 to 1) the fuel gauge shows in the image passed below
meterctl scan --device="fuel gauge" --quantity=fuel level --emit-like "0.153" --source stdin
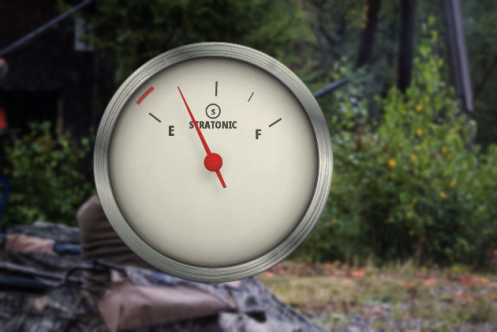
0.25
